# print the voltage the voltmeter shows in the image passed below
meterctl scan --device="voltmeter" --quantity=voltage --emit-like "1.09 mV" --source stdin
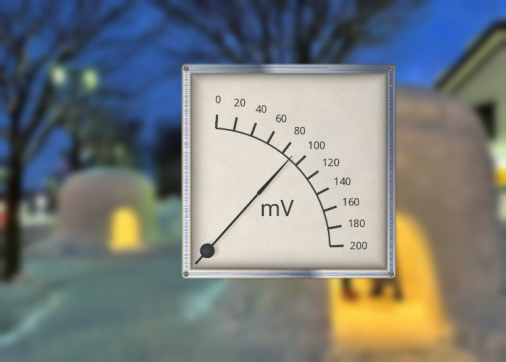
90 mV
